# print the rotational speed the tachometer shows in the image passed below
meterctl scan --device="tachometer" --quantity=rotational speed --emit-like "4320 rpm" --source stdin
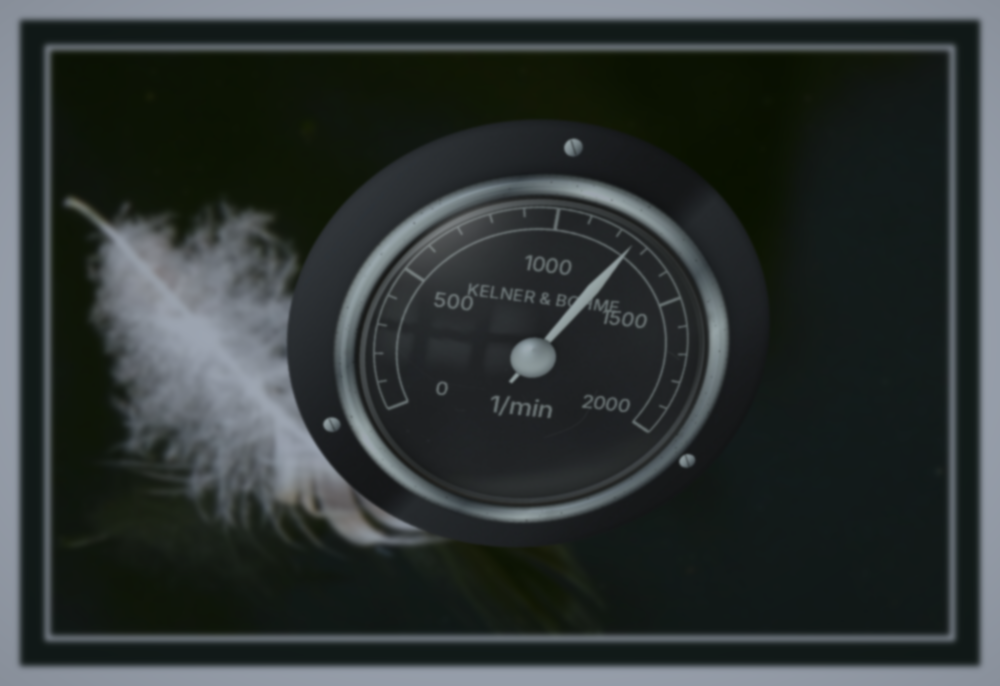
1250 rpm
